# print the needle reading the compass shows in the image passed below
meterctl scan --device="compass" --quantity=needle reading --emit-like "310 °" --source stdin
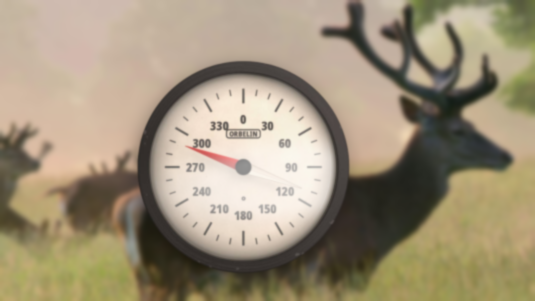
290 °
